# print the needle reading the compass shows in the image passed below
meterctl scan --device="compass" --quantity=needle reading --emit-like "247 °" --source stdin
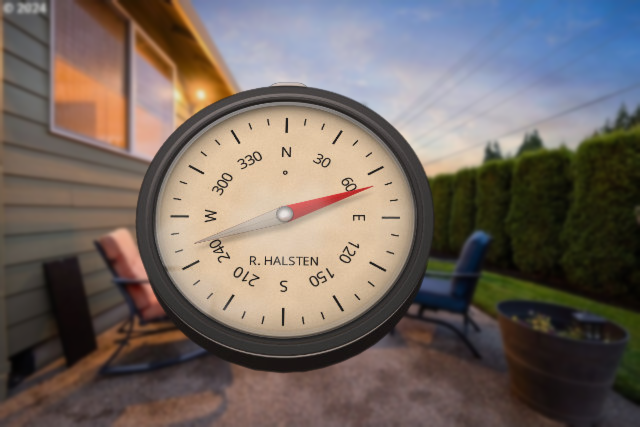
70 °
